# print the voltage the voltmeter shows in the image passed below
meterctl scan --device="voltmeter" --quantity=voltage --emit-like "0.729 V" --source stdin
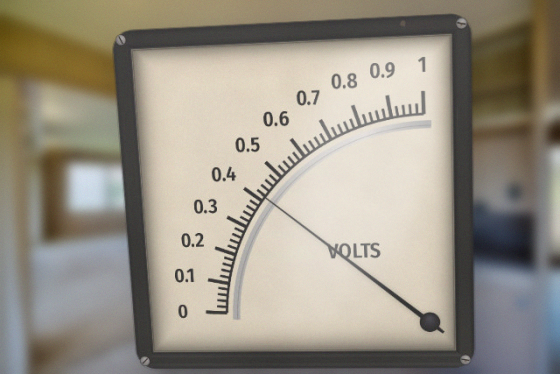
0.42 V
